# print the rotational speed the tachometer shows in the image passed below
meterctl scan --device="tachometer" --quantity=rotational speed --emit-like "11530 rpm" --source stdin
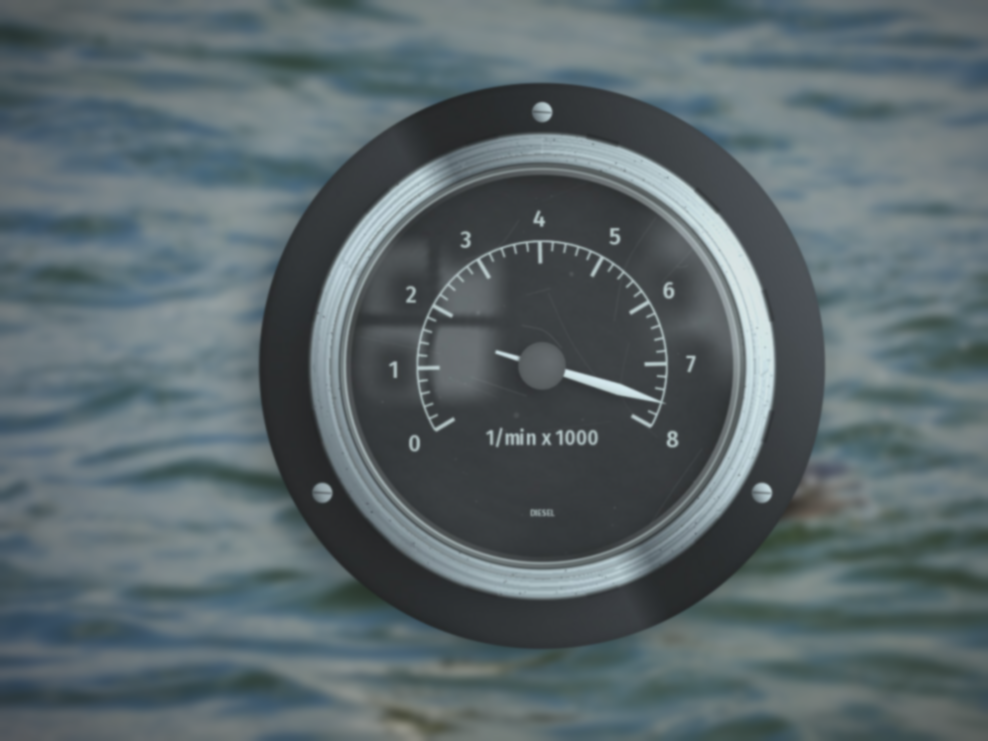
7600 rpm
